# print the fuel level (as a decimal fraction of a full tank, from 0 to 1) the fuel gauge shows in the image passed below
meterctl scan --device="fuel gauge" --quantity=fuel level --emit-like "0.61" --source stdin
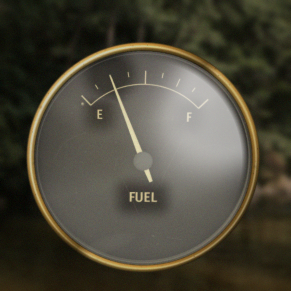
0.25
